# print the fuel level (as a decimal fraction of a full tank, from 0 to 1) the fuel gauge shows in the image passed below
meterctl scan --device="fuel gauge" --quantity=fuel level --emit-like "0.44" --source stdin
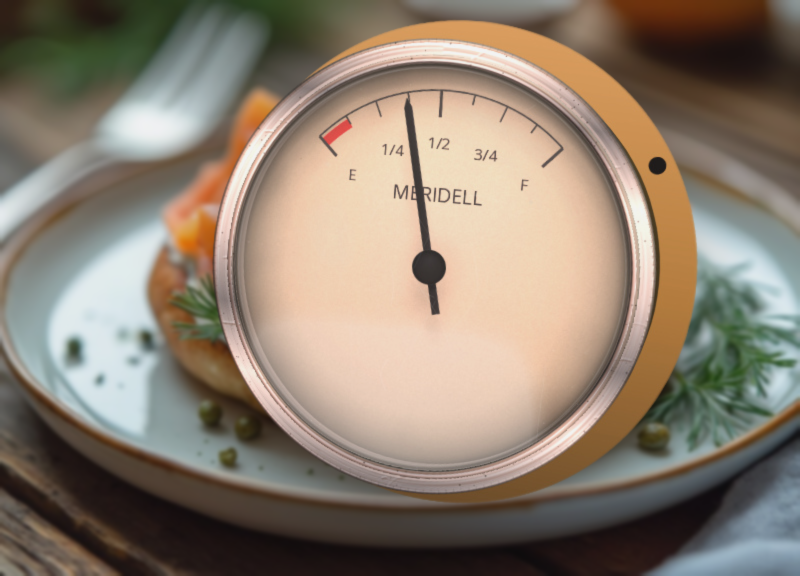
0.375
